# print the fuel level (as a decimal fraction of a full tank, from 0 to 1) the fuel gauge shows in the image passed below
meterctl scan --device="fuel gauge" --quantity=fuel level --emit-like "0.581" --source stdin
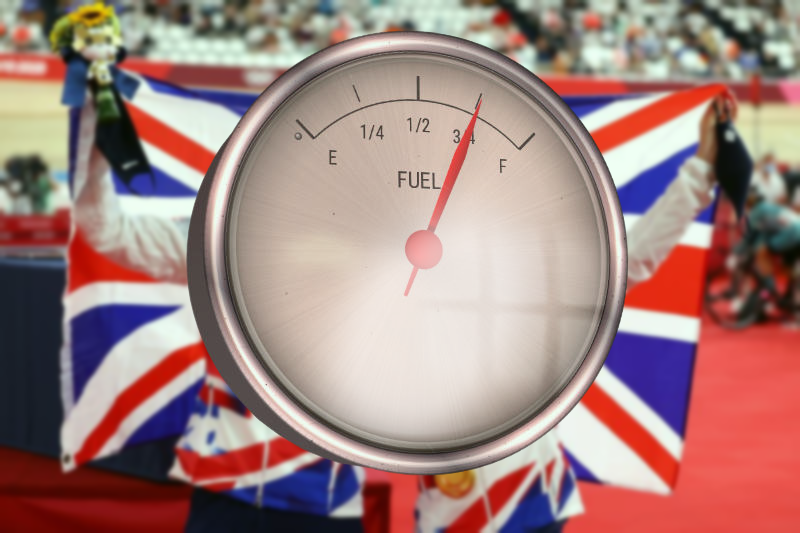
0.75
